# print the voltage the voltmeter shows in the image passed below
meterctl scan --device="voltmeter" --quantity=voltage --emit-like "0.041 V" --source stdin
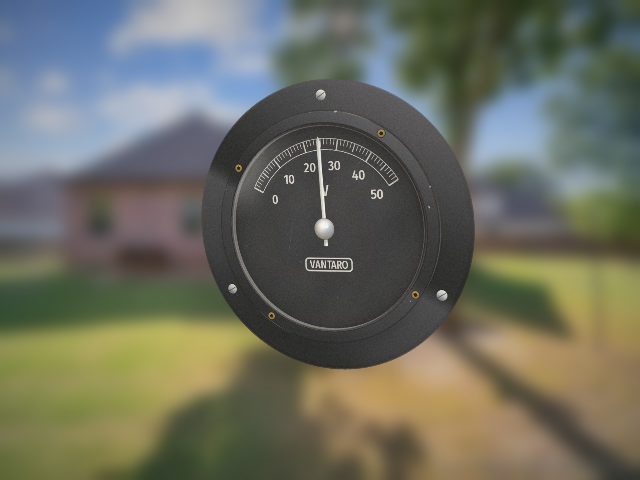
25 V
